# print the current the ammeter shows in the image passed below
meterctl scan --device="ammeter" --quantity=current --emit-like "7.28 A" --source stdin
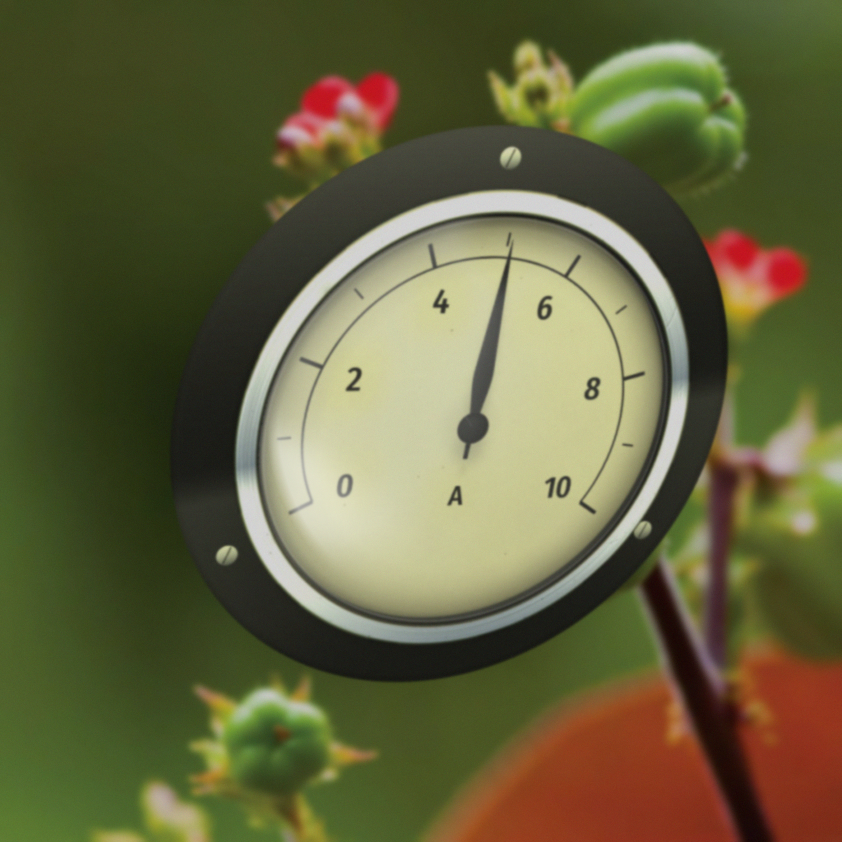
5 A
